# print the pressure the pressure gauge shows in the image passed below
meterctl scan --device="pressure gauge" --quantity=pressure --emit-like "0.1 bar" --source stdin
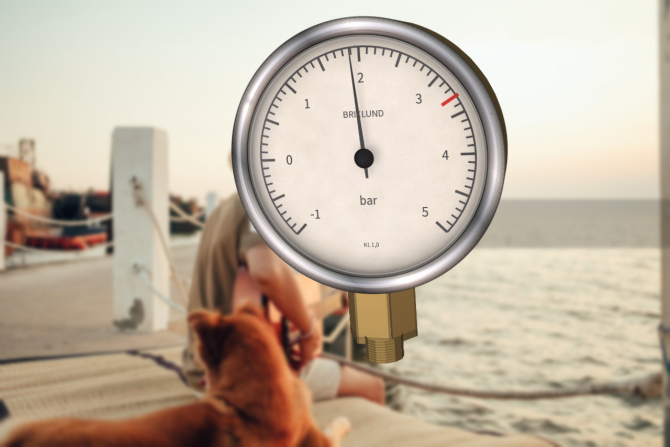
1.9 bar
